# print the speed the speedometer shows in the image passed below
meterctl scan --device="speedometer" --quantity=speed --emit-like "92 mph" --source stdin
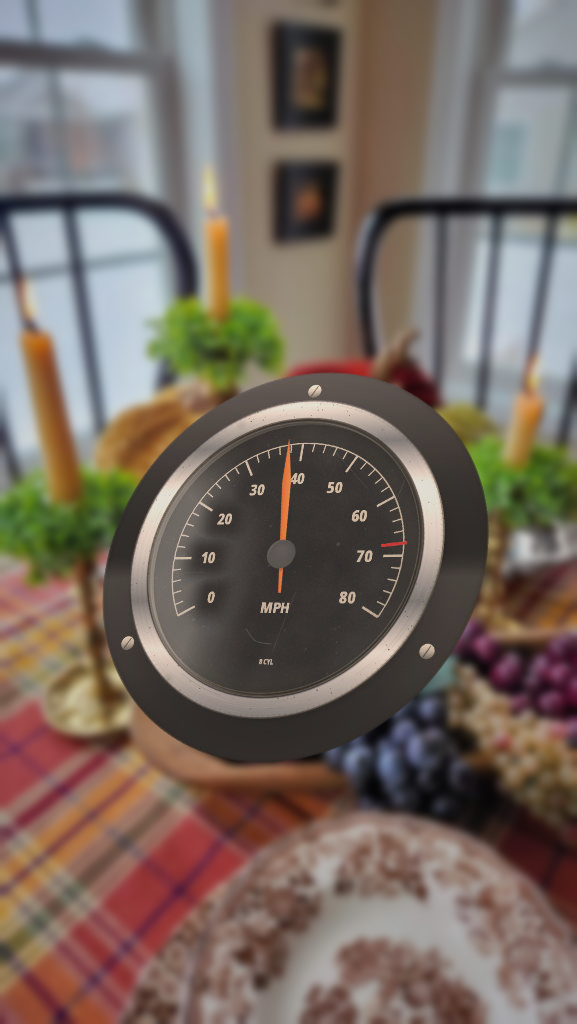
38 mph
